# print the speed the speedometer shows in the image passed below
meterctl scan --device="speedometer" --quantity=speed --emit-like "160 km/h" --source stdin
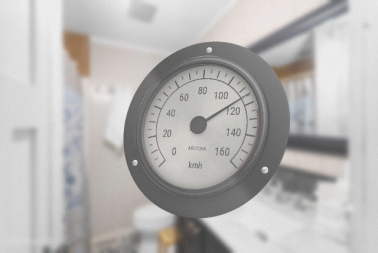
115 km/h
